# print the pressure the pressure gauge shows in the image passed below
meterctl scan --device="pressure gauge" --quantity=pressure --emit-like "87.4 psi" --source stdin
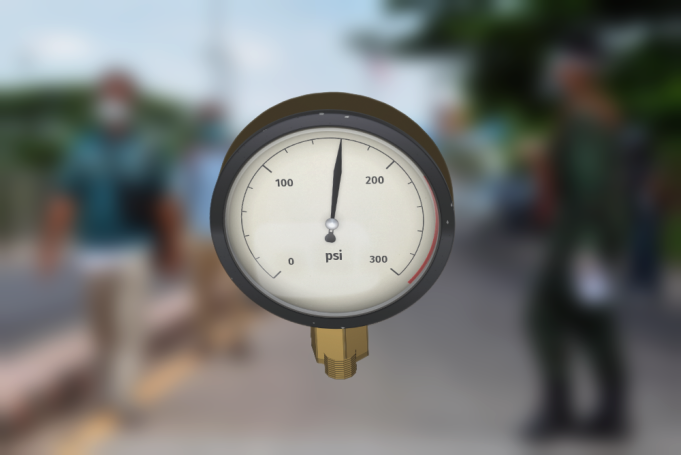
160 psi
